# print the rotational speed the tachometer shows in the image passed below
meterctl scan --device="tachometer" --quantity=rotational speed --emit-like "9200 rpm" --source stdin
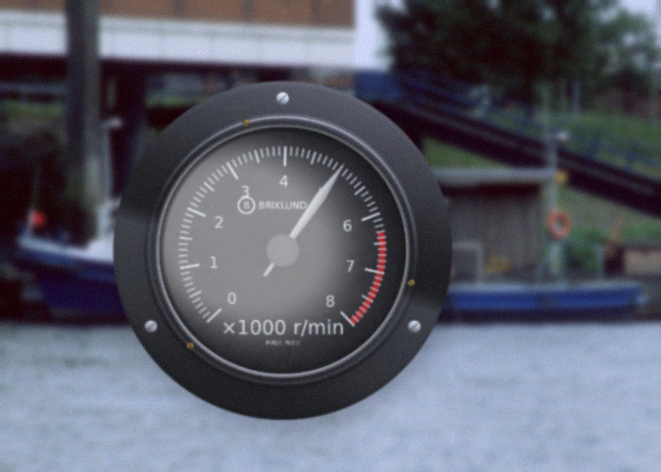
5000 rpm
